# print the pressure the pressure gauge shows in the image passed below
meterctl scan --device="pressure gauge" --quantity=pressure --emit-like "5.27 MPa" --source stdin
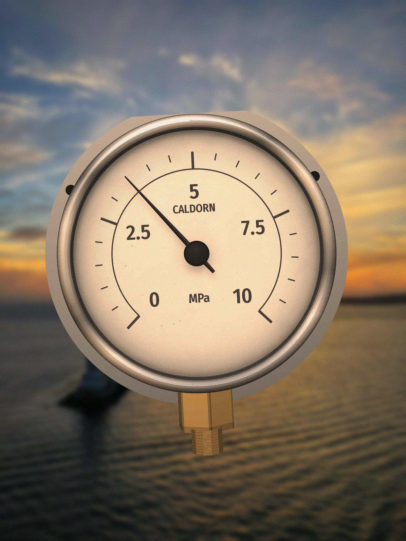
3.5 MPa
